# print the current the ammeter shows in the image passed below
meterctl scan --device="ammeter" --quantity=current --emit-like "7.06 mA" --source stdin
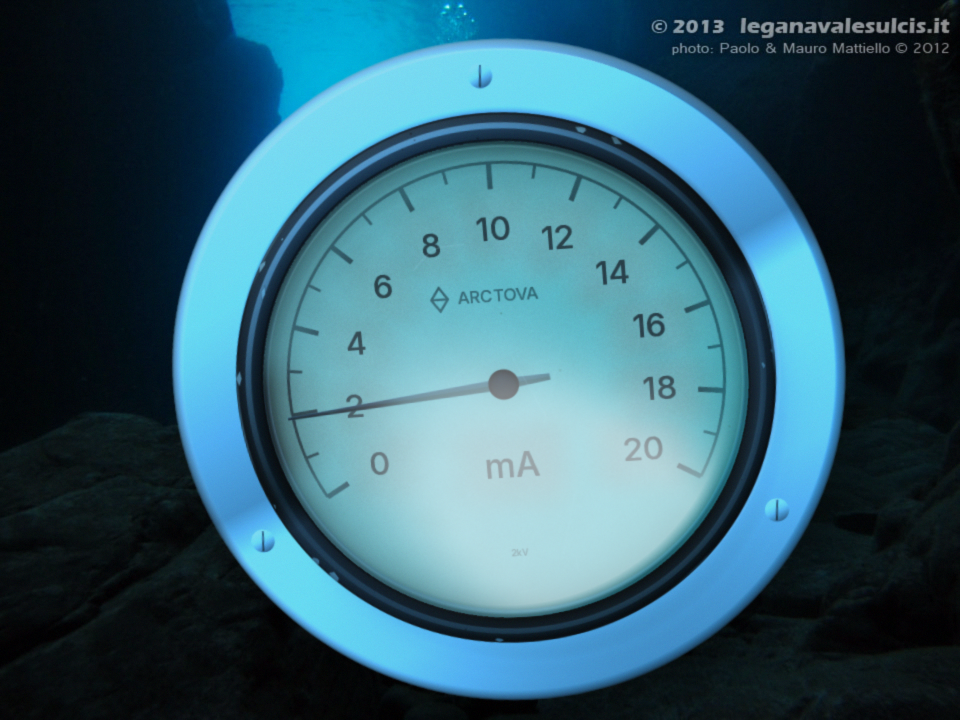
2 mA
